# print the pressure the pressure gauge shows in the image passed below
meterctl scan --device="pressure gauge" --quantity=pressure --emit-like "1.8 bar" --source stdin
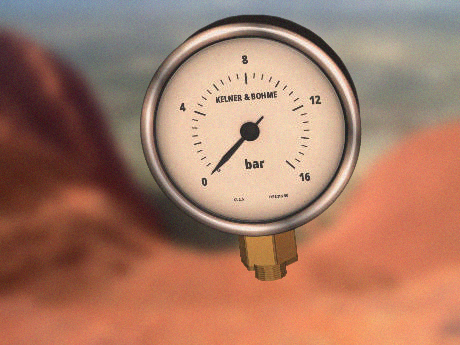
0 bar
